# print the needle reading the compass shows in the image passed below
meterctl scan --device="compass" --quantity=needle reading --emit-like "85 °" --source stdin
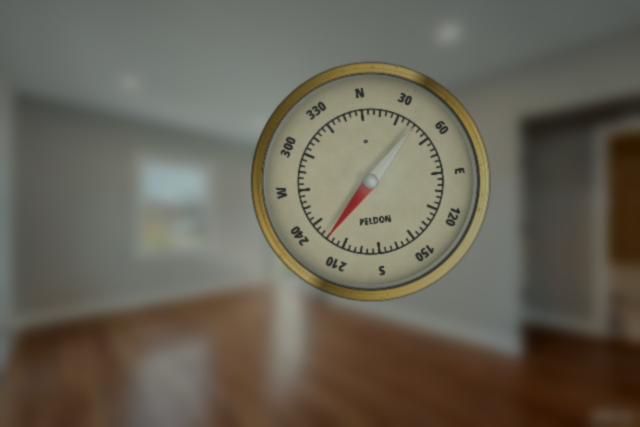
225 °
